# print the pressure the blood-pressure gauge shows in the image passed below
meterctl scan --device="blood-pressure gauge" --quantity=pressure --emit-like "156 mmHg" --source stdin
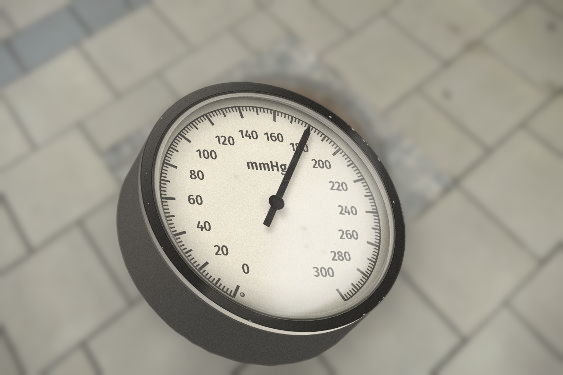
180 mmHg
